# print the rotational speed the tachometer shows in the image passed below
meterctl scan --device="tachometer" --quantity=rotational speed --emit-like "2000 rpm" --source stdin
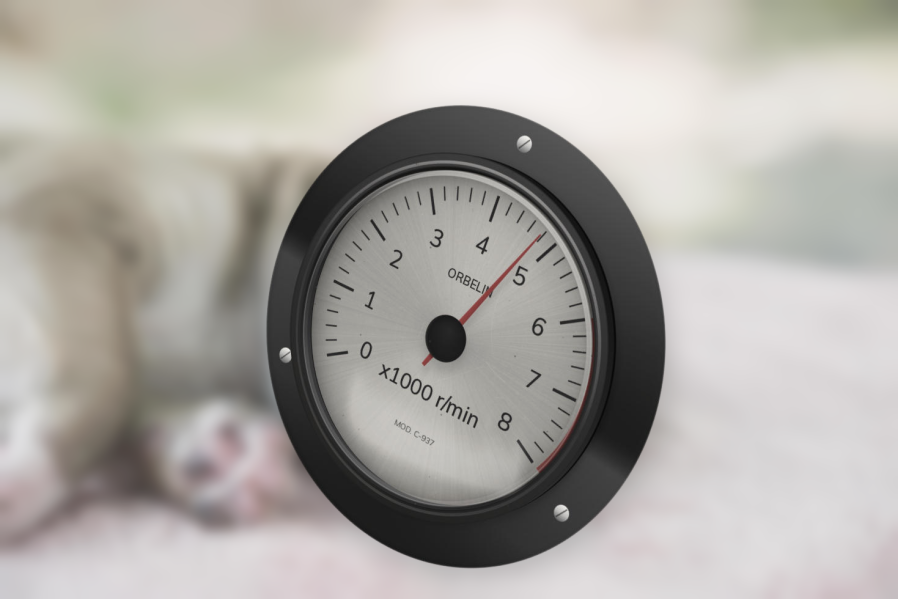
4800 rpm
